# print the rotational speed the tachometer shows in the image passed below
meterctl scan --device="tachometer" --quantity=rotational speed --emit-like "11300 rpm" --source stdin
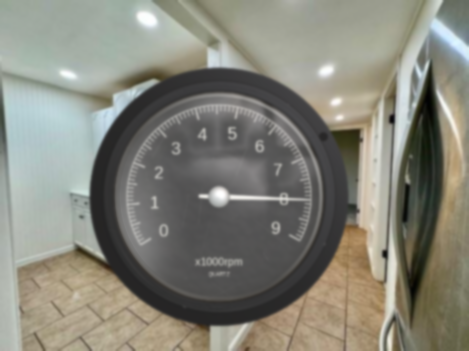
8000 rpm
